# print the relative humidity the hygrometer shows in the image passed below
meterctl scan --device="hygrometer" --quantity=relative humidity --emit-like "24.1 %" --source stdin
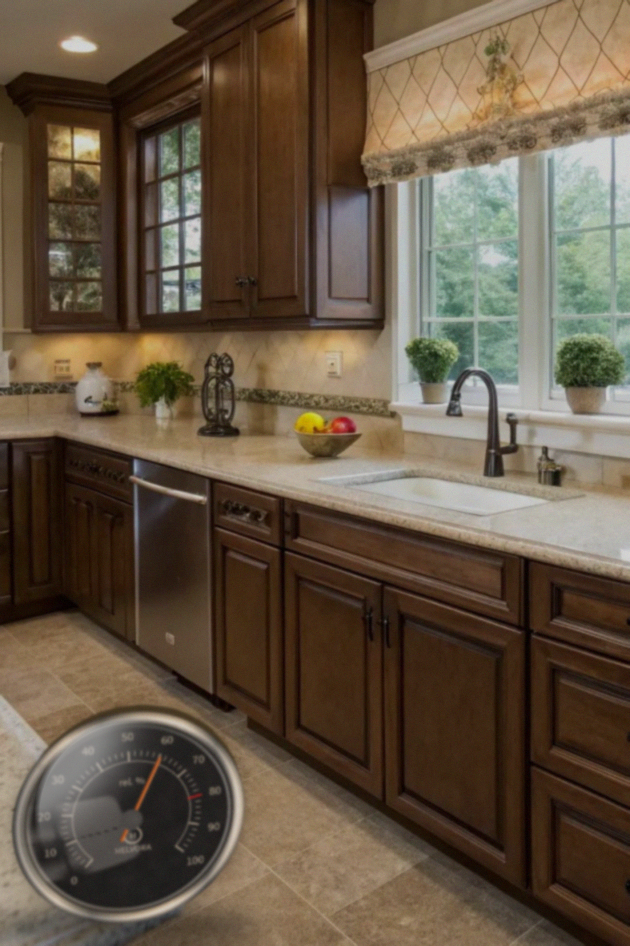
60 %
